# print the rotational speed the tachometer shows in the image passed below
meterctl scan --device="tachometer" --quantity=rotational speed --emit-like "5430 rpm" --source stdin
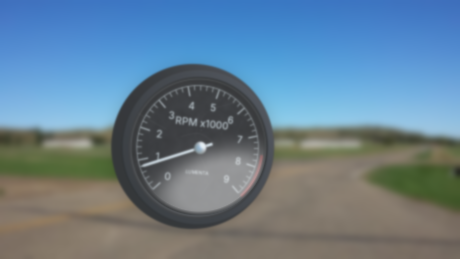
800 rpm
